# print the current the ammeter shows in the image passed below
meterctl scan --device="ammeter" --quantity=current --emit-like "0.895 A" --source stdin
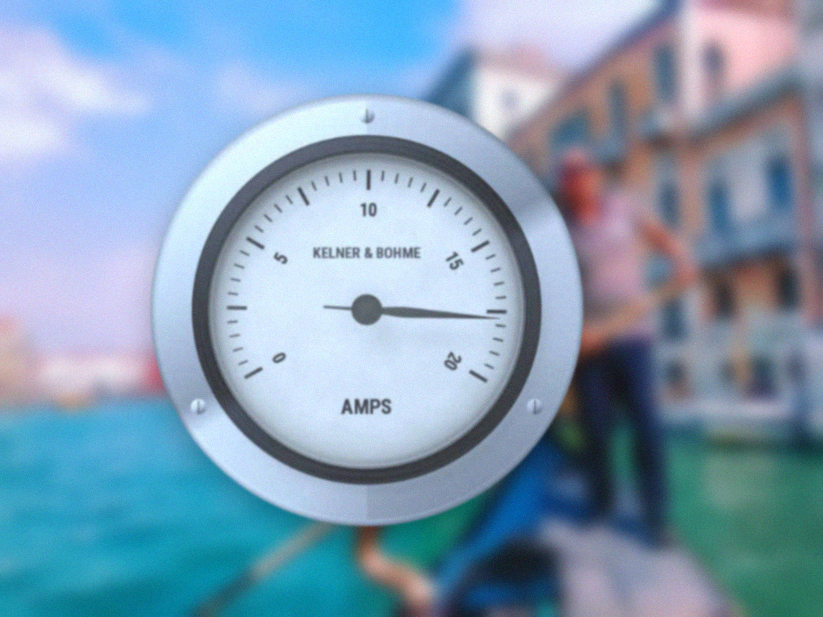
17.75 A
